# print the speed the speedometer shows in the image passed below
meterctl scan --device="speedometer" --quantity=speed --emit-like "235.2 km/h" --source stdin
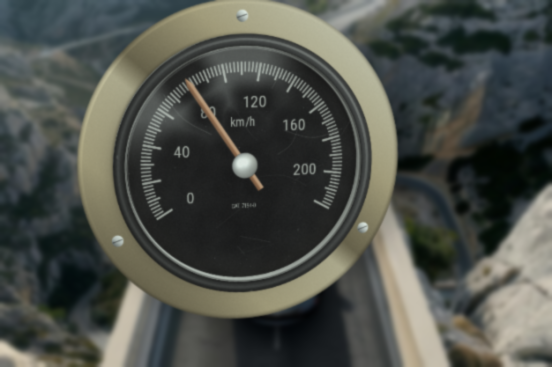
80 km/h
